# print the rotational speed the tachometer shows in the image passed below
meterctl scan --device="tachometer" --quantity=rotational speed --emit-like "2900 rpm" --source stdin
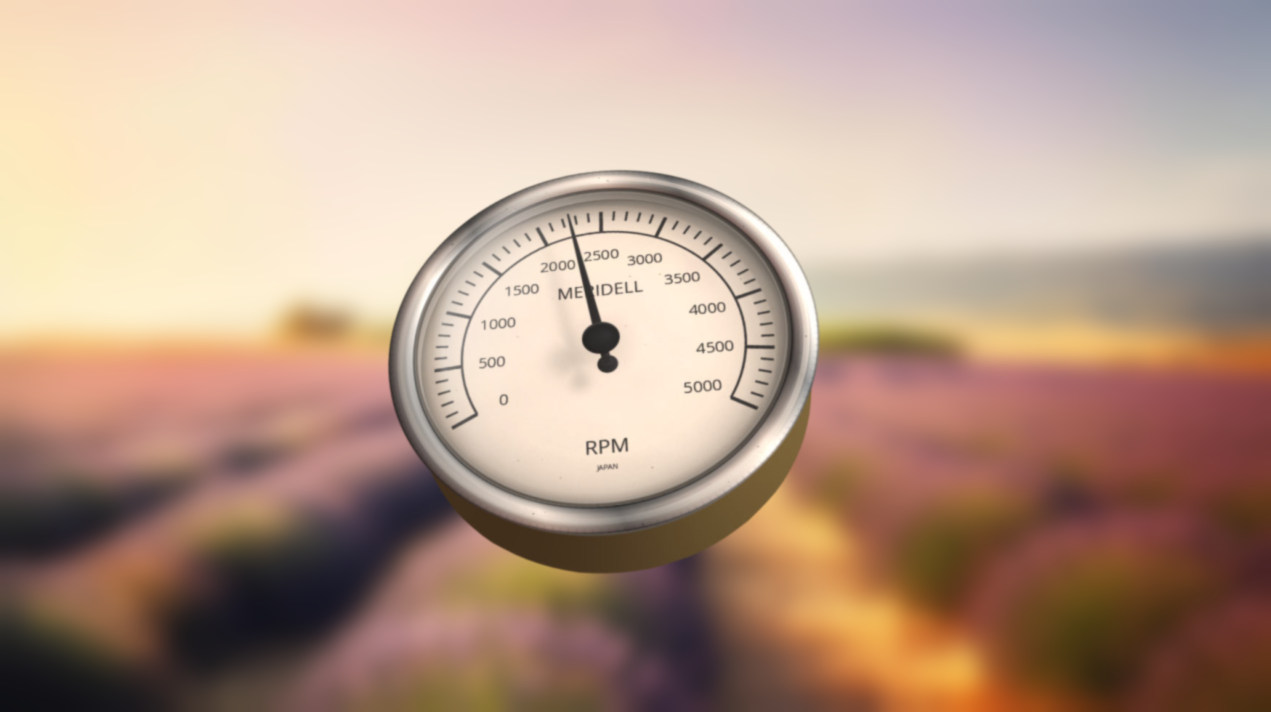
2250 rpm
